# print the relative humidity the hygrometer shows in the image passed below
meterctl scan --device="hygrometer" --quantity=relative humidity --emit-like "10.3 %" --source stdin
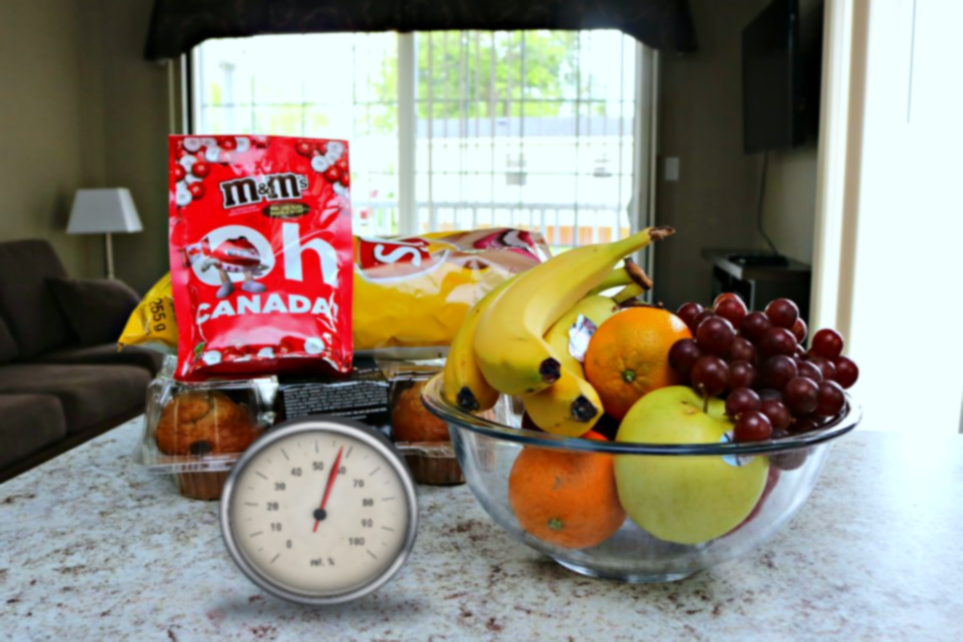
57.5 %
